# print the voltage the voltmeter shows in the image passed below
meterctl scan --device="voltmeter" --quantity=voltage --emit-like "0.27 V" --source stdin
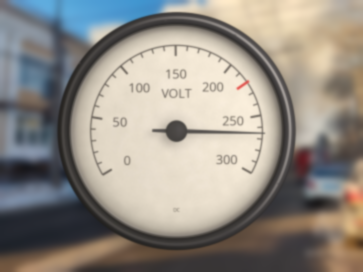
265 V
